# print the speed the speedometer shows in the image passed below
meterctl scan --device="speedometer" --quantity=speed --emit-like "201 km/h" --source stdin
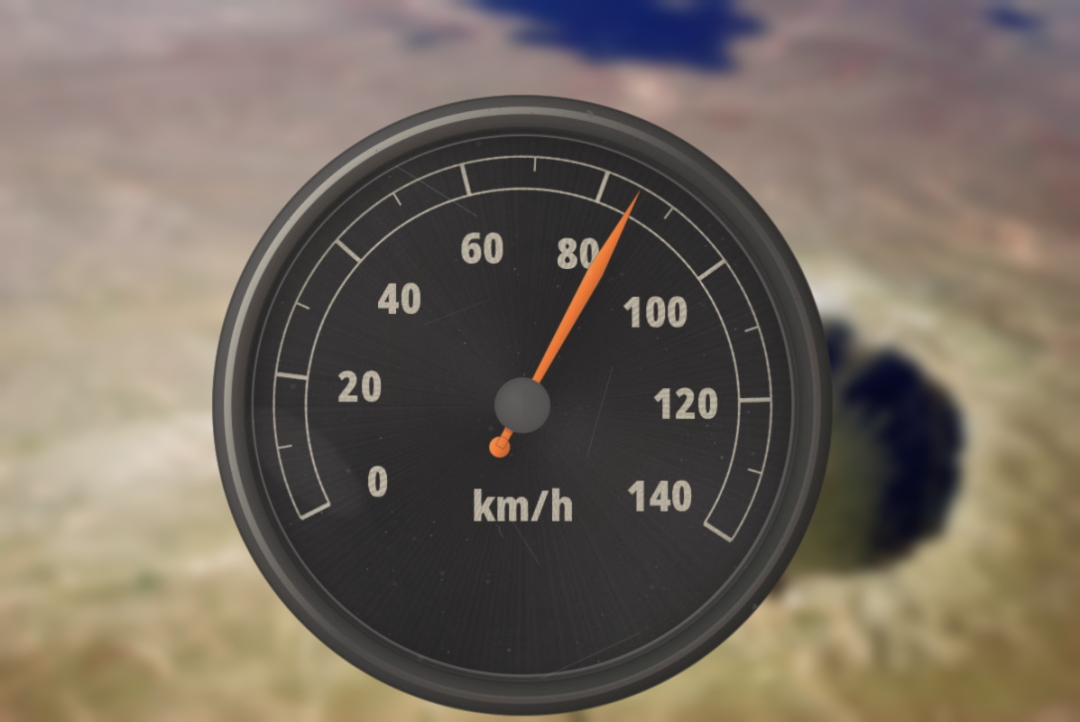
85 km/h
